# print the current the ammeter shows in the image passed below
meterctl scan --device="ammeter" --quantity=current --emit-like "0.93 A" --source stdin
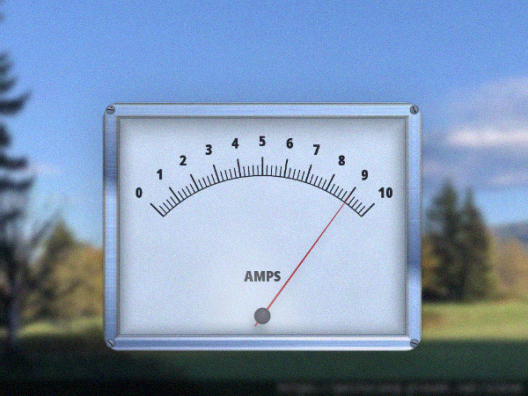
9 A
